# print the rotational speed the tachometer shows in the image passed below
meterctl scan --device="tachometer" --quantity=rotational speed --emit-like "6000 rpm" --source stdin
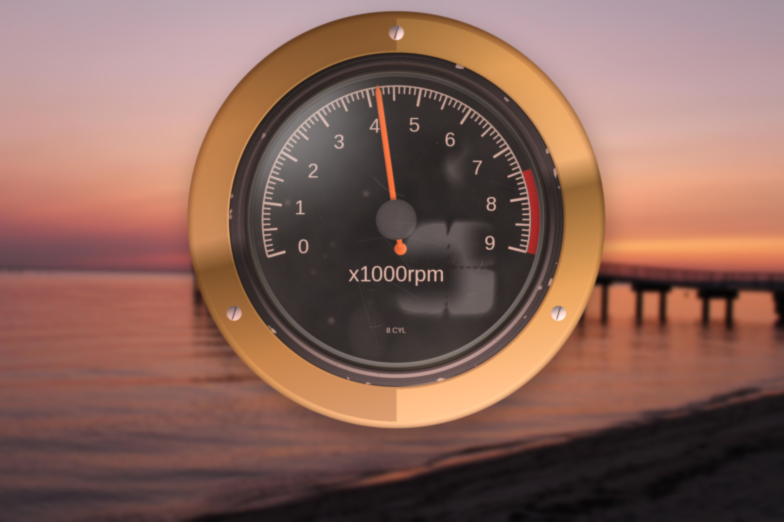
4200 rpm
